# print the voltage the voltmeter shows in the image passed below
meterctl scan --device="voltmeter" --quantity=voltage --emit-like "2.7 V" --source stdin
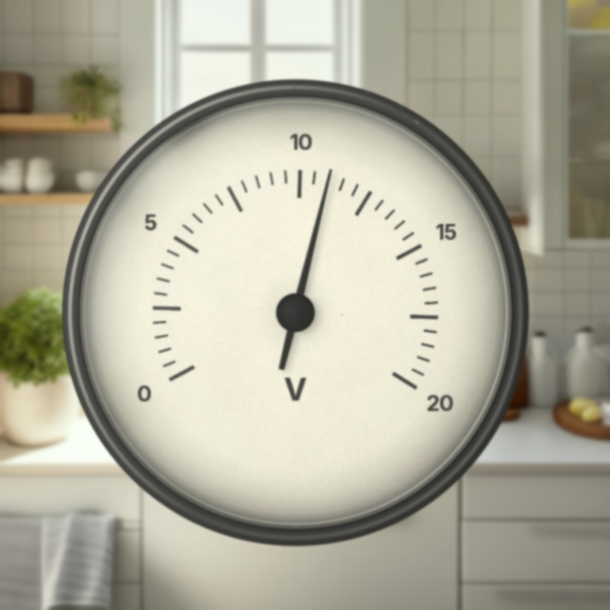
11 V
